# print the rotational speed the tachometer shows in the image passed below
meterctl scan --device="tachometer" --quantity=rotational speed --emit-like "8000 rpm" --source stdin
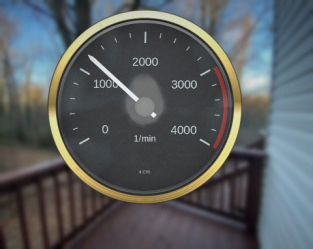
1200 rpm
